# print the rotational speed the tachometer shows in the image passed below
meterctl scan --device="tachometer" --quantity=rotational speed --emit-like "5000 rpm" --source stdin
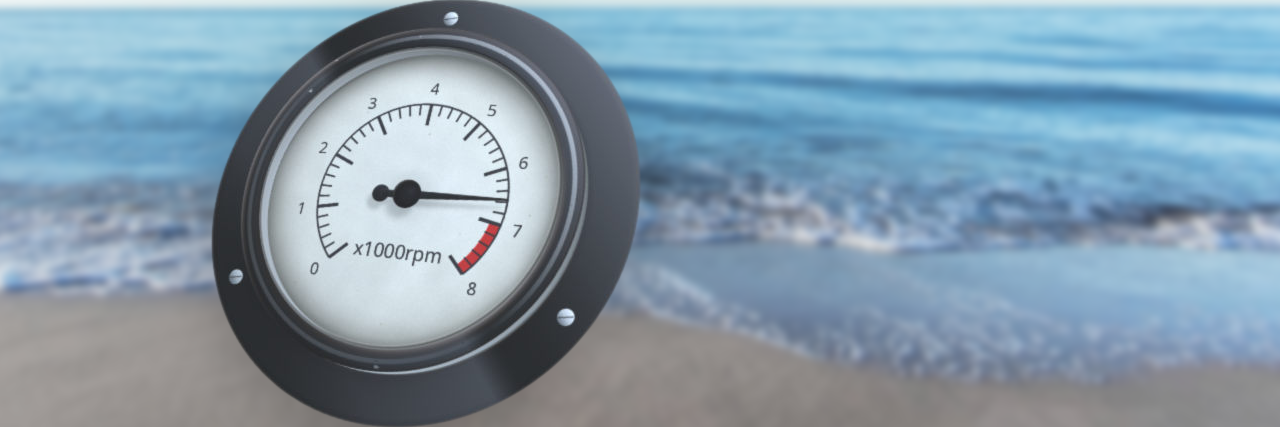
6600 rpm
